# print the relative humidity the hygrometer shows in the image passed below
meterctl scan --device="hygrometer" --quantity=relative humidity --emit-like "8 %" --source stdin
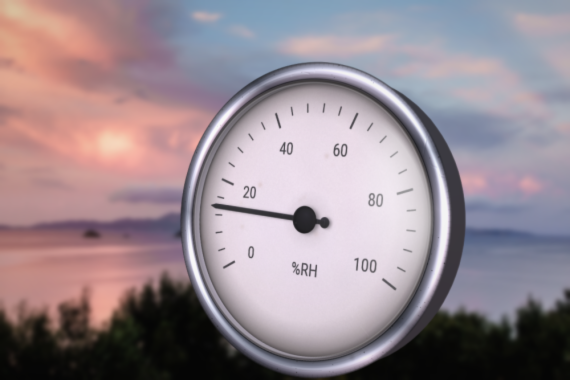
14 %
